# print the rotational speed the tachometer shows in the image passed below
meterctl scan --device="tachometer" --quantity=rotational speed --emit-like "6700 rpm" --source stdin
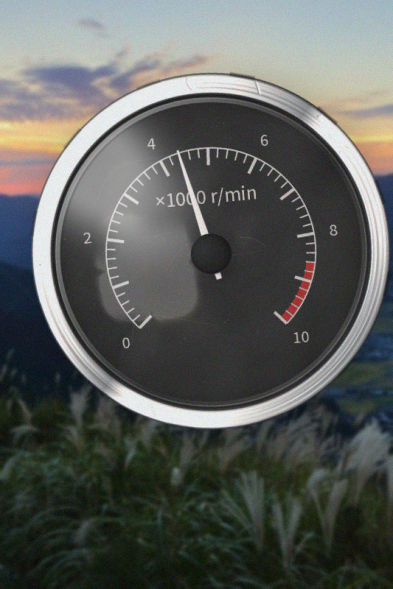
4400 rpm
